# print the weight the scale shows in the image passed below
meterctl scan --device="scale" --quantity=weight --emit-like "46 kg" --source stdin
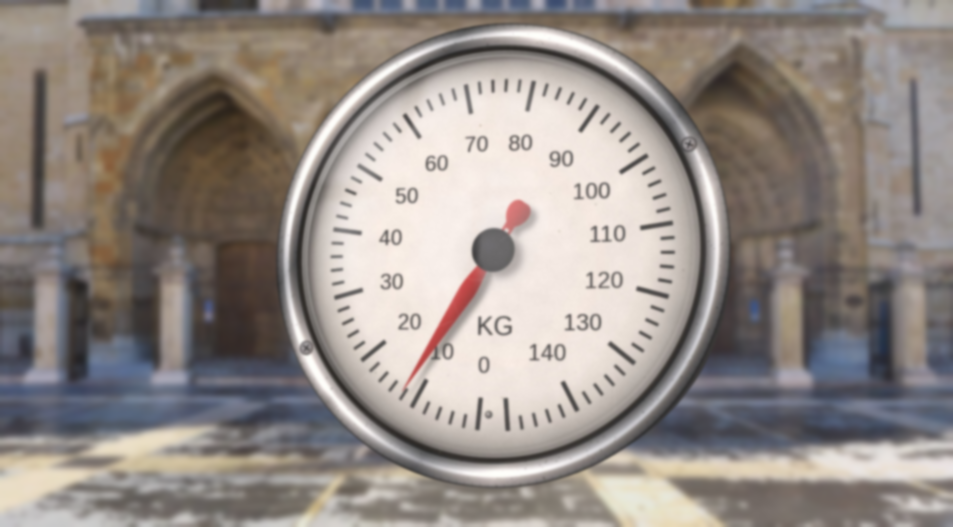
12 kg
